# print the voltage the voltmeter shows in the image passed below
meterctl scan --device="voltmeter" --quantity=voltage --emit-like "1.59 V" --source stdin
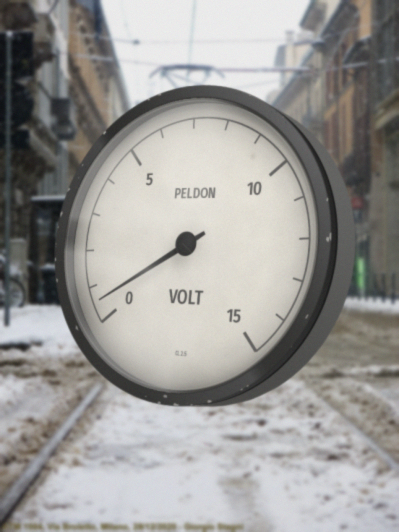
0.5 V
